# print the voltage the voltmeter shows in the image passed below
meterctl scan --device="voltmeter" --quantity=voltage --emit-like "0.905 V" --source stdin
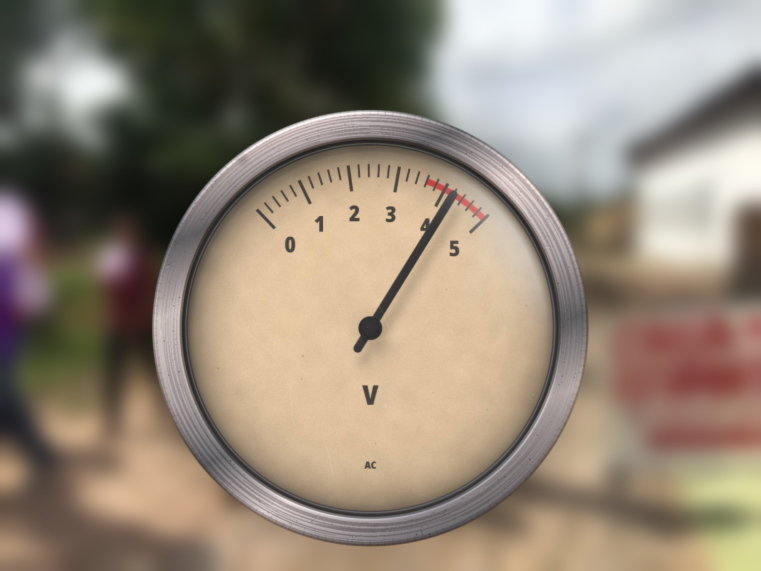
4.2 V
